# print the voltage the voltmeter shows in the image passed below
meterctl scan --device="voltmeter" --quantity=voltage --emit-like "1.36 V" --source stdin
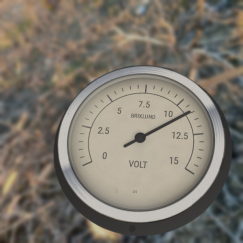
11 V
